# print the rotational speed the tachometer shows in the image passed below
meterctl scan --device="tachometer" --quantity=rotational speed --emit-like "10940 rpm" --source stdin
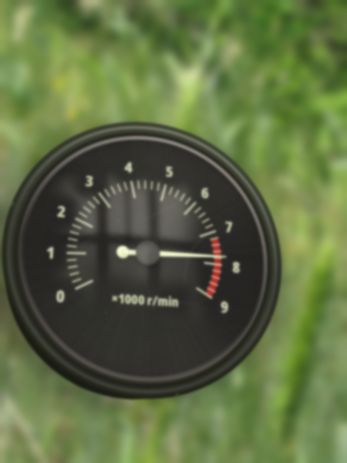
7800 rpm
